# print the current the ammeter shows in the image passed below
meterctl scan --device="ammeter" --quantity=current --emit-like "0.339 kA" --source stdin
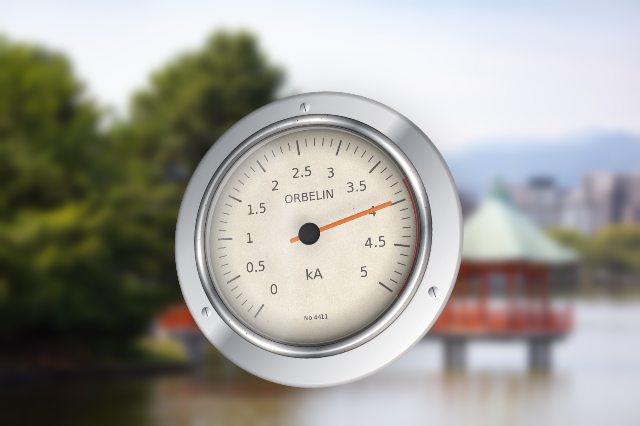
4 kA
